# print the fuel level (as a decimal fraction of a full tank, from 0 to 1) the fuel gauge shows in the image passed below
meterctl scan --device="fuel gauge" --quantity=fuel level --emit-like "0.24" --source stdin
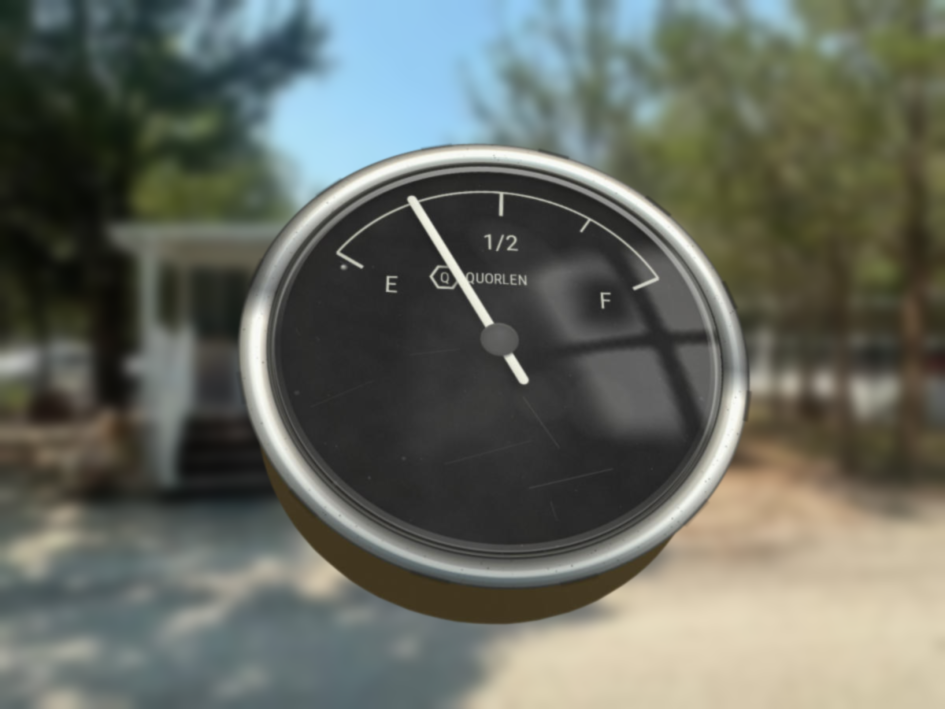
0.25
